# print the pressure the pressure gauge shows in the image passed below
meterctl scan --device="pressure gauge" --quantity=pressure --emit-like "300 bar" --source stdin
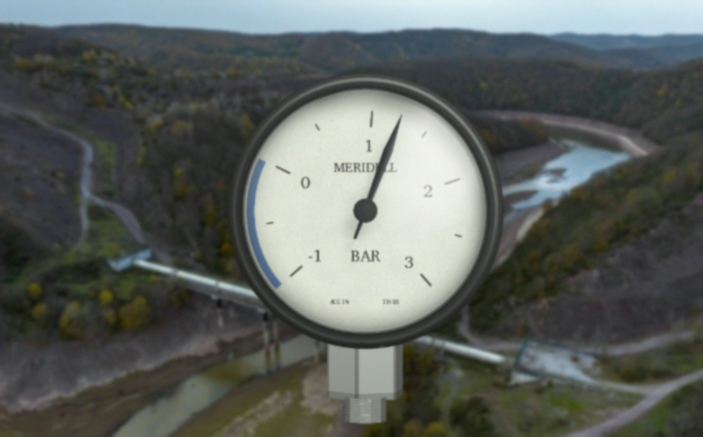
1.25 bar
